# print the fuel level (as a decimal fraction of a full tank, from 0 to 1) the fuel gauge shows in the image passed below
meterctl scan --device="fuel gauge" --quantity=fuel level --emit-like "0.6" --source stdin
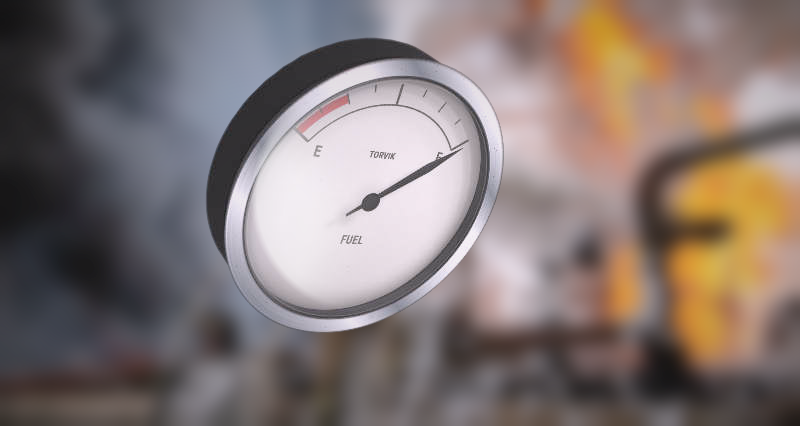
1
